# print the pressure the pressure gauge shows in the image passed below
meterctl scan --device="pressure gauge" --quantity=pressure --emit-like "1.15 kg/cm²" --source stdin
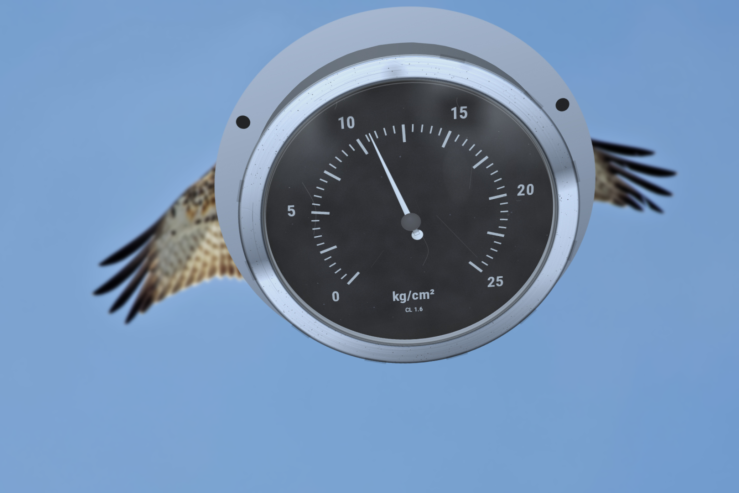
10.75 kg/cm²
